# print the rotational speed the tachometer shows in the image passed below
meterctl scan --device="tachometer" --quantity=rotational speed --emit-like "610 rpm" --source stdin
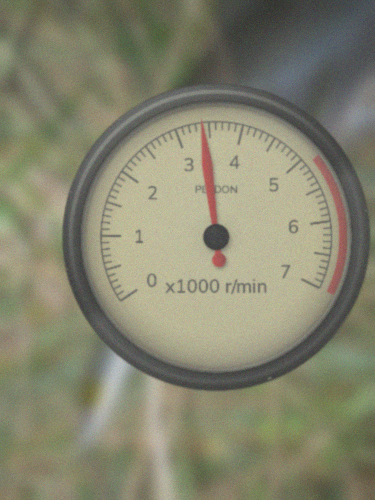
3400 rpm
